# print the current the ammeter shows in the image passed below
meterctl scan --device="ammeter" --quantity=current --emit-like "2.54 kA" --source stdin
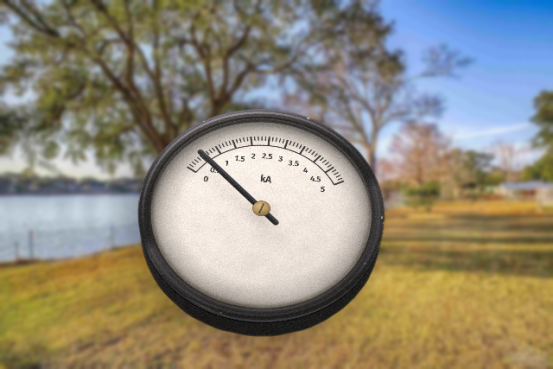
0.5 kA
